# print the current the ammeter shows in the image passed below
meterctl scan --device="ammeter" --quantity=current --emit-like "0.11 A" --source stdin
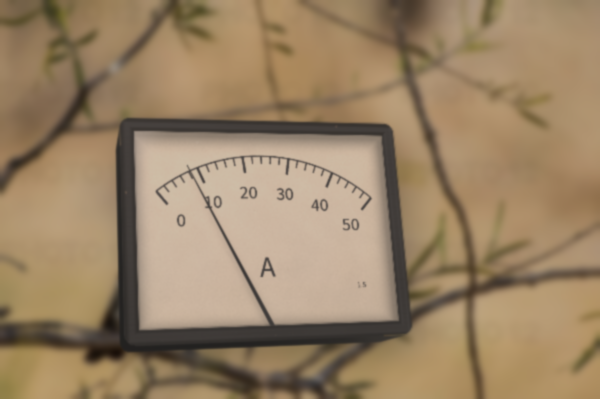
8 A
